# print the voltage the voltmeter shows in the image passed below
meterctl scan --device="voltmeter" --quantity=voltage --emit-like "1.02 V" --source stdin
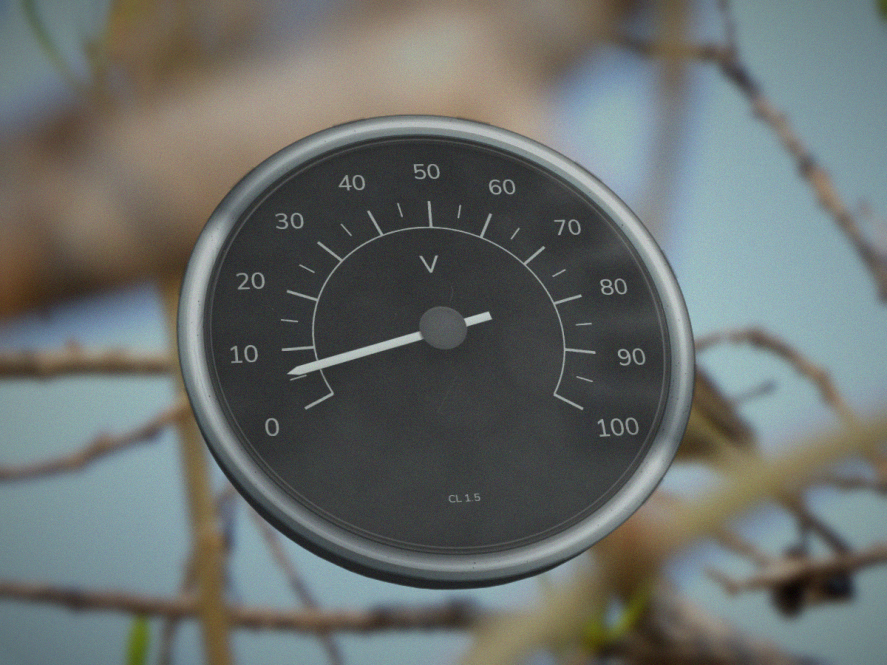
5 V
